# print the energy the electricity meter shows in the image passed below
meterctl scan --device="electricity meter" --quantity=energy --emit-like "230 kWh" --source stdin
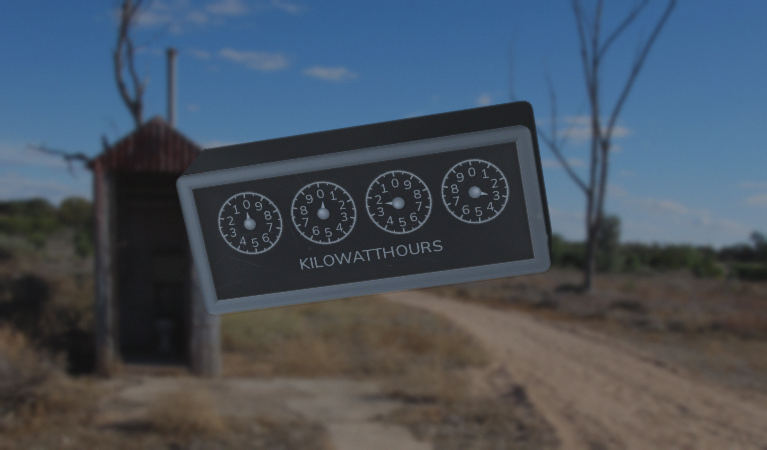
23 kWh
